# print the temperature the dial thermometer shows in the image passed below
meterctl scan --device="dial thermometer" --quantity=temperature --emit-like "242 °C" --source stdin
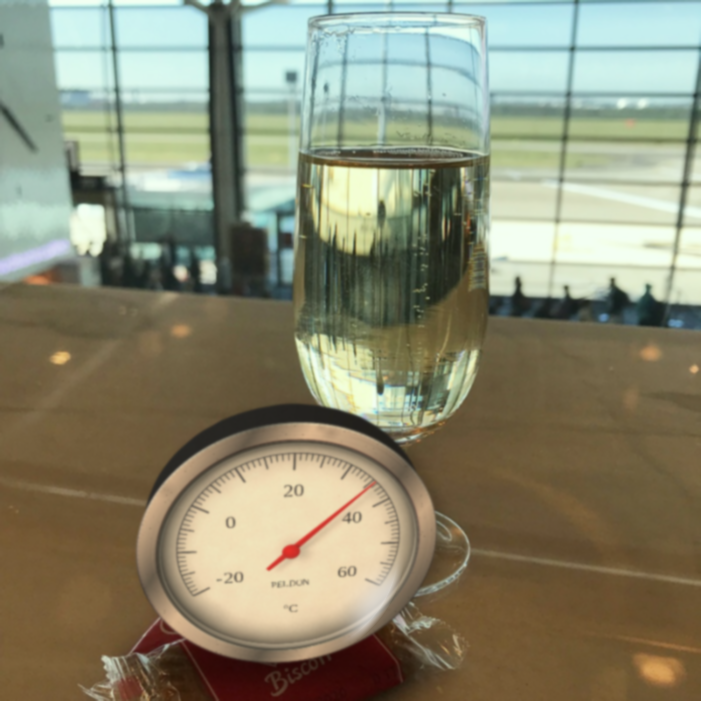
35 °C
